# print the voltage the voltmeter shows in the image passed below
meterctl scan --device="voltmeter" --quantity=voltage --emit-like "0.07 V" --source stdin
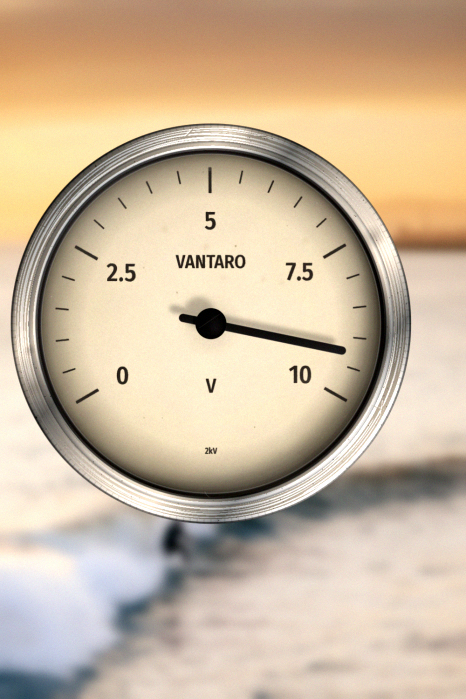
9.25 V
